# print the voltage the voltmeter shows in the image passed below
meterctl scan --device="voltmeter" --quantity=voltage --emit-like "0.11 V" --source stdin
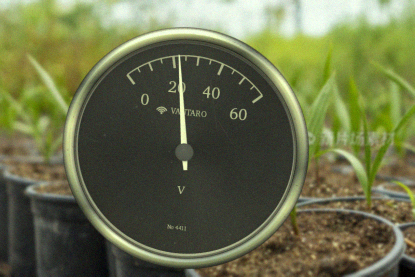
22.5 V
